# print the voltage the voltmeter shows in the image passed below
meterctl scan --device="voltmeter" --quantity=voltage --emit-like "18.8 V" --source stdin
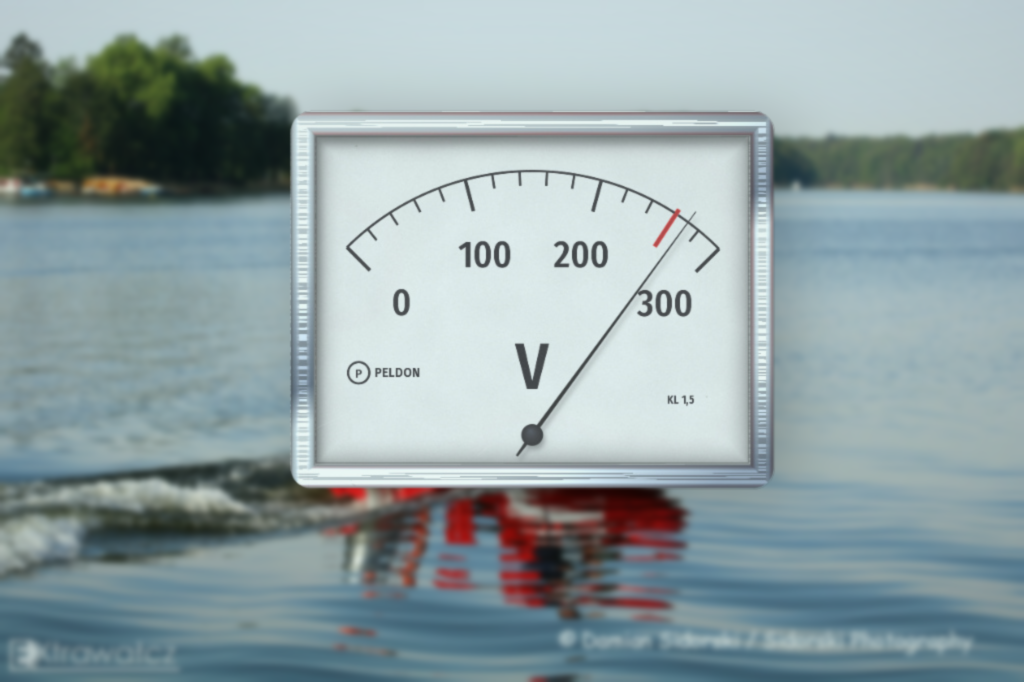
270 V
